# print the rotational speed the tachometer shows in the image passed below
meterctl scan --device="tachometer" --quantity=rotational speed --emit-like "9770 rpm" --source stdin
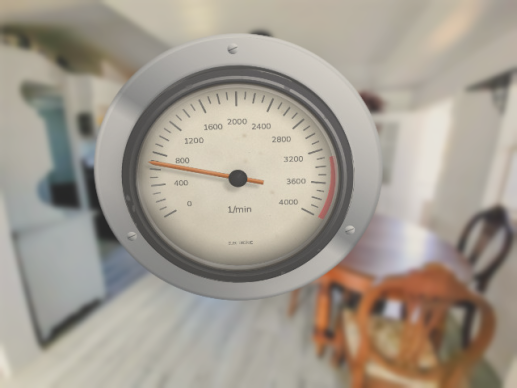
700 rpm
